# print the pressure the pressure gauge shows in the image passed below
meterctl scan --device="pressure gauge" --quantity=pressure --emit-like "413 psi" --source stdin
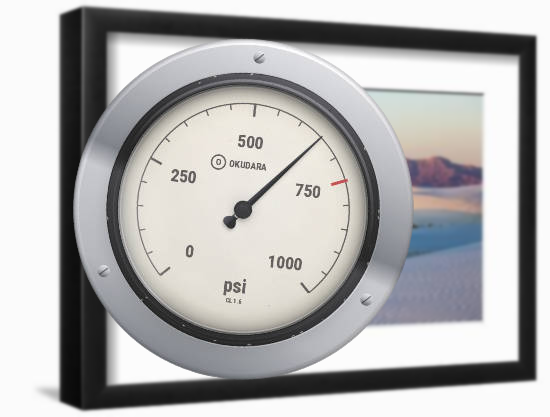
650 psi
